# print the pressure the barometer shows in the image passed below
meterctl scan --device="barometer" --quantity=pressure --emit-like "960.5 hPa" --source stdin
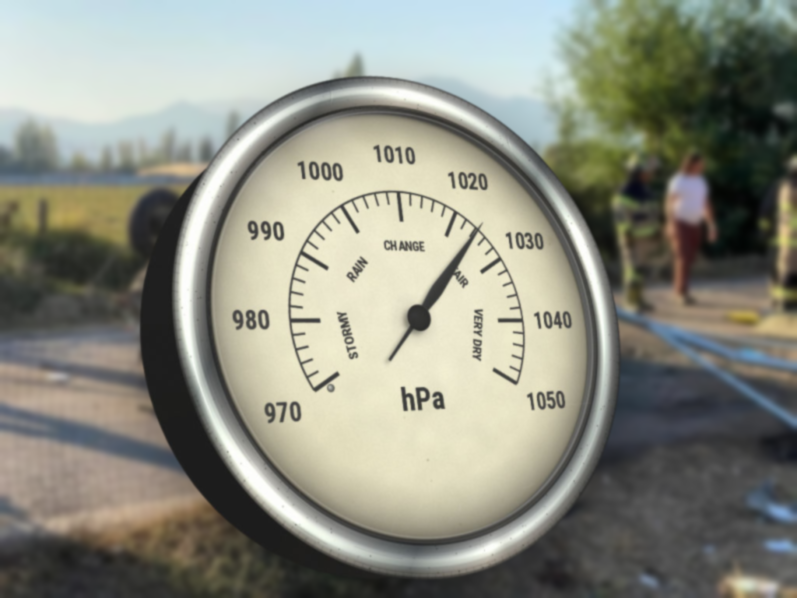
1024 hPa
